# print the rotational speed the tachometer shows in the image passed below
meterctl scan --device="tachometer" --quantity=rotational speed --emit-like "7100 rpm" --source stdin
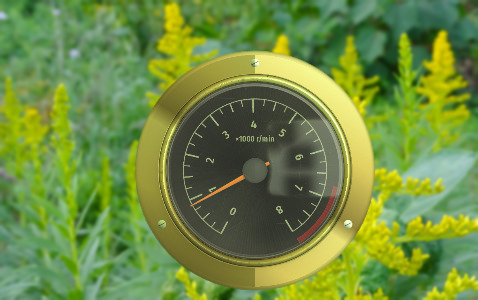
875 rpm
